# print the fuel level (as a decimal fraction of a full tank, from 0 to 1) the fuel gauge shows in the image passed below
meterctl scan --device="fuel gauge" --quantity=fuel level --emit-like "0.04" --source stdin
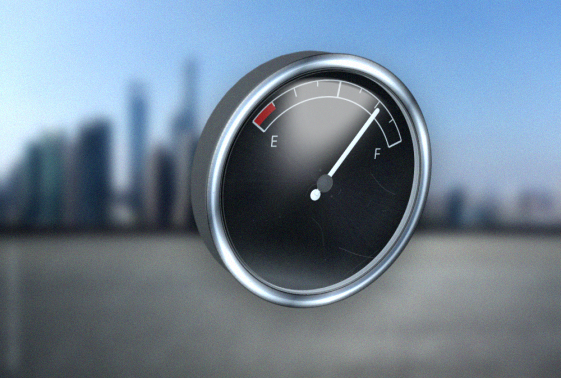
0.75
